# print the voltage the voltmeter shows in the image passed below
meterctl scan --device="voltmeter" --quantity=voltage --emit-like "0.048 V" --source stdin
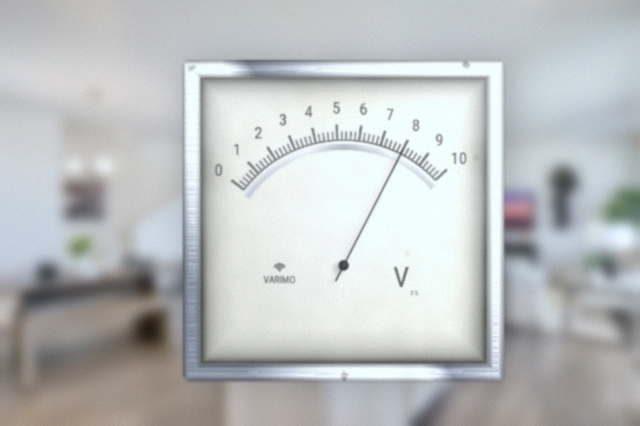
8 V
